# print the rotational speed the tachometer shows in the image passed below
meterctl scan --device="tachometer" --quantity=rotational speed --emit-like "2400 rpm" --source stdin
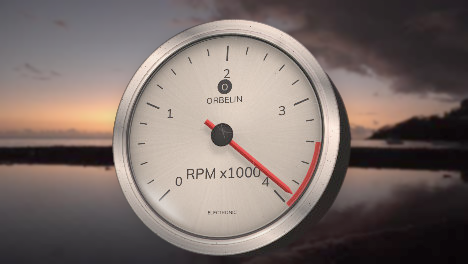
3900 rpm
